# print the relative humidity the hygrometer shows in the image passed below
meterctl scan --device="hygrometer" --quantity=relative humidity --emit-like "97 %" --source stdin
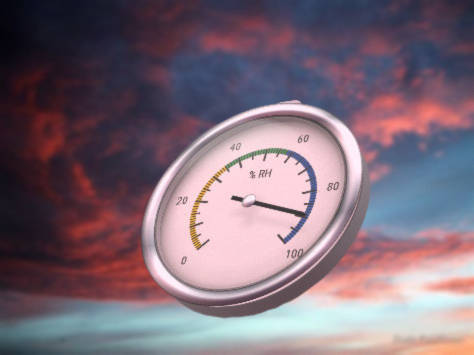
90 %
